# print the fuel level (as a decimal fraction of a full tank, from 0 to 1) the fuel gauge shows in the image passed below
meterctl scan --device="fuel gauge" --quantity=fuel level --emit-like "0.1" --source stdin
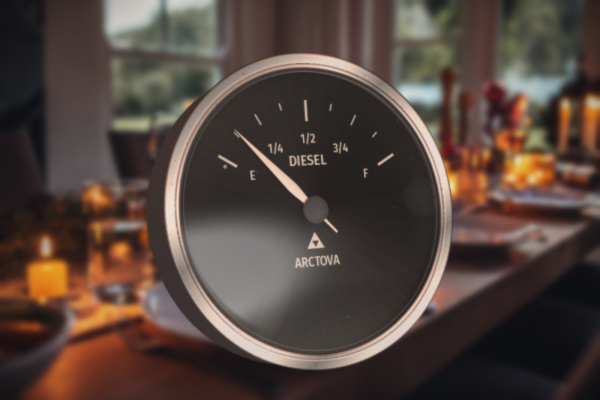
0.125
